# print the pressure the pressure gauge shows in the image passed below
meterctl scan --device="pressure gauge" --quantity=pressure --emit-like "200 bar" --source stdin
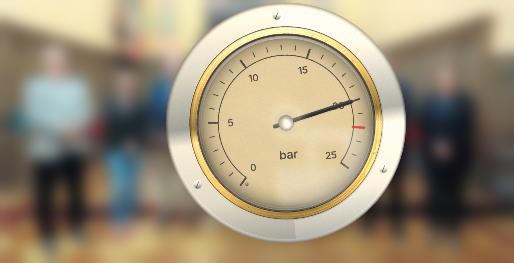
20 bar
